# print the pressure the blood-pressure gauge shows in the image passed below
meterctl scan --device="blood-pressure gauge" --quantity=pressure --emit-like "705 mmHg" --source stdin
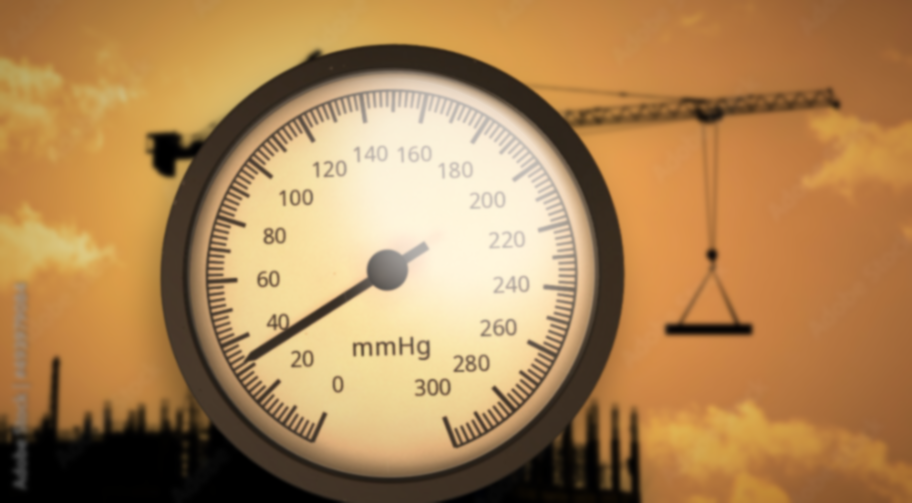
32 mmHg
